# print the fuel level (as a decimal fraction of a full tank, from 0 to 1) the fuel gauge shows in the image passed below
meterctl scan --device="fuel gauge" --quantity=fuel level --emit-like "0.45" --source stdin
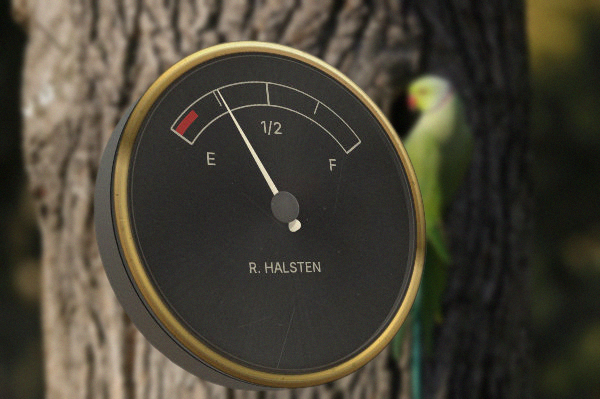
0.25
